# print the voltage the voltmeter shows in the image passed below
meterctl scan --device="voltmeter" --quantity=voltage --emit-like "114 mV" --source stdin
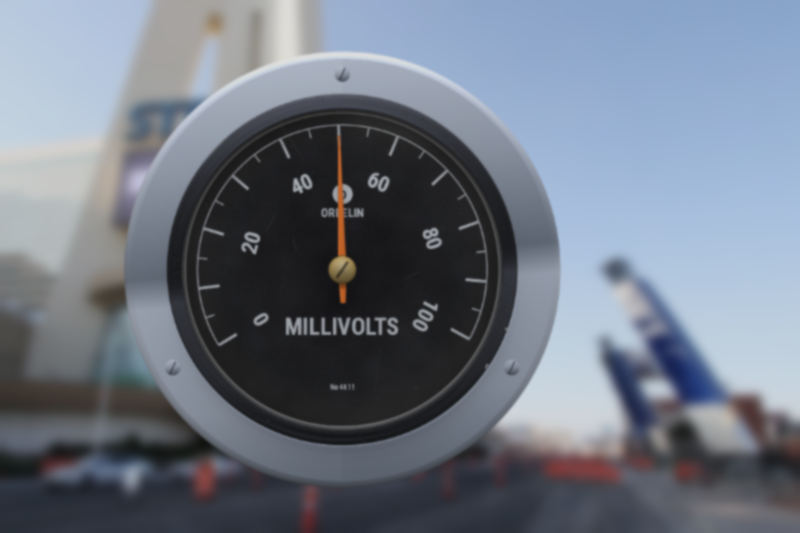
50 mV
